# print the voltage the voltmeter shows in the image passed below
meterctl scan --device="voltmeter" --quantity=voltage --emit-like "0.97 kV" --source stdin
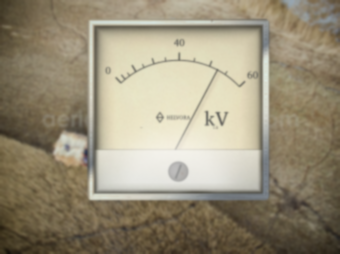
52.5 kV
